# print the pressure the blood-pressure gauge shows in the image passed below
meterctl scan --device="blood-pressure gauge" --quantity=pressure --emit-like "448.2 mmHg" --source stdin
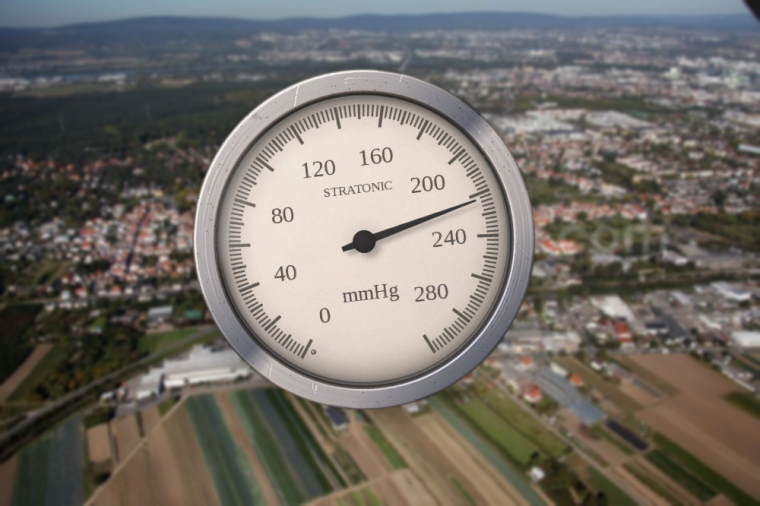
222 mmHg
